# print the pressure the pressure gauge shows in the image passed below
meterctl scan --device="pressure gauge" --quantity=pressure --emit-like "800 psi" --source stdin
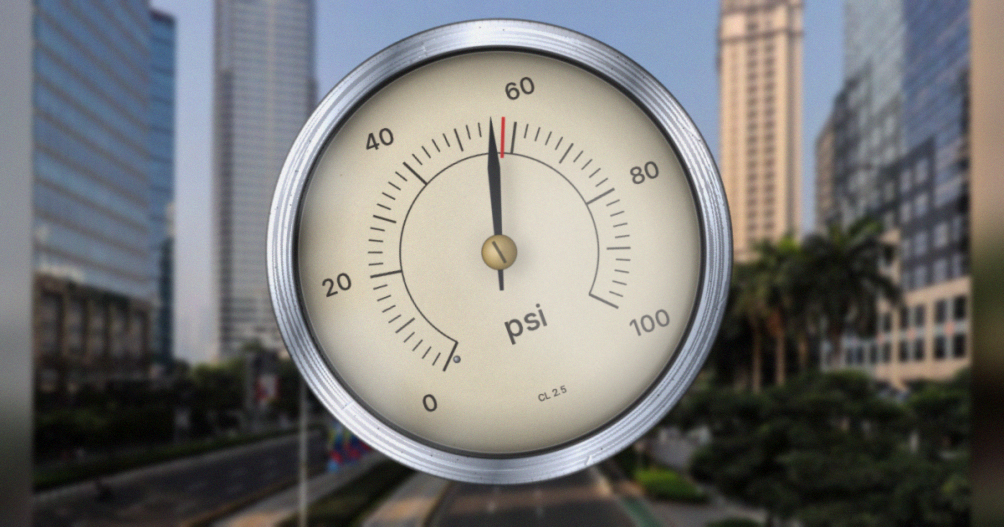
56 psi
